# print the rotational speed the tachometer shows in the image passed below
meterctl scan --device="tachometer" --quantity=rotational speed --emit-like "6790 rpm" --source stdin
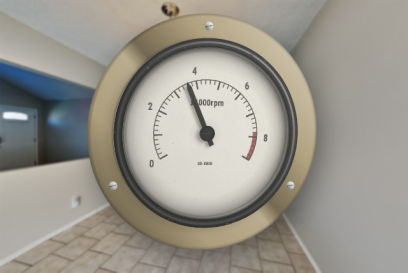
3600 rpm
